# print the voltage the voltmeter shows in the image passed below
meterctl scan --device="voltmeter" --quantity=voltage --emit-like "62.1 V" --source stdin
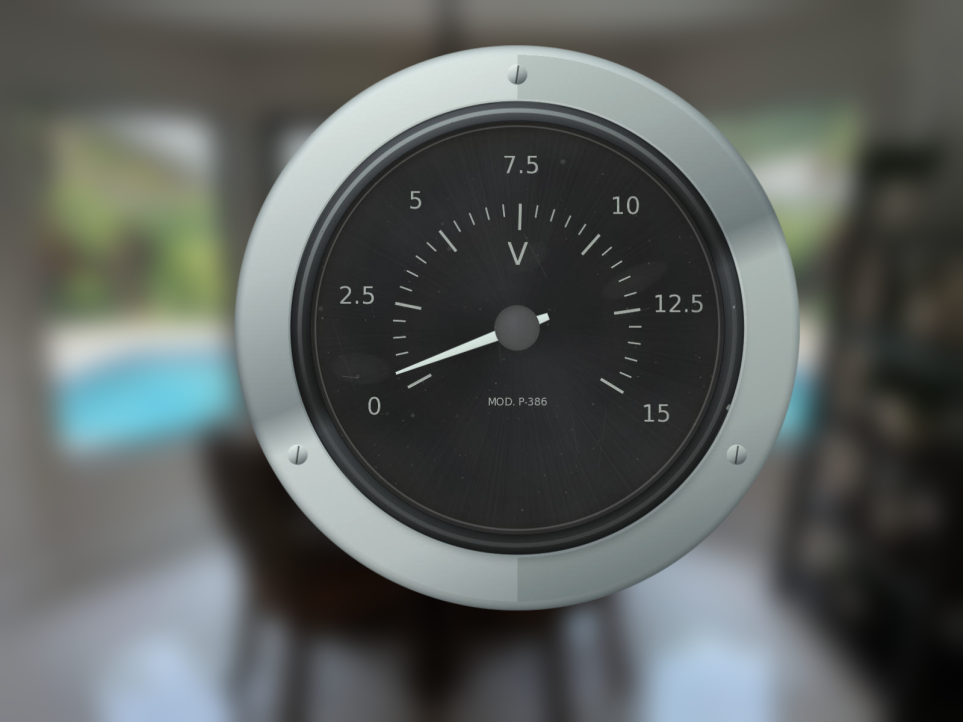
0.5 V
